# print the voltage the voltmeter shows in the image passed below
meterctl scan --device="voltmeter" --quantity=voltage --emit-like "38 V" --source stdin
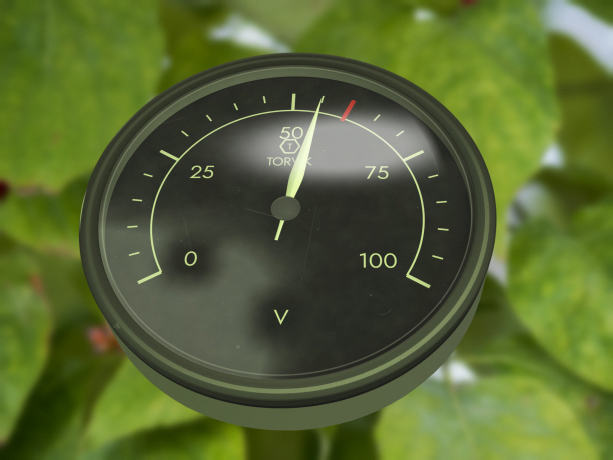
55 V
